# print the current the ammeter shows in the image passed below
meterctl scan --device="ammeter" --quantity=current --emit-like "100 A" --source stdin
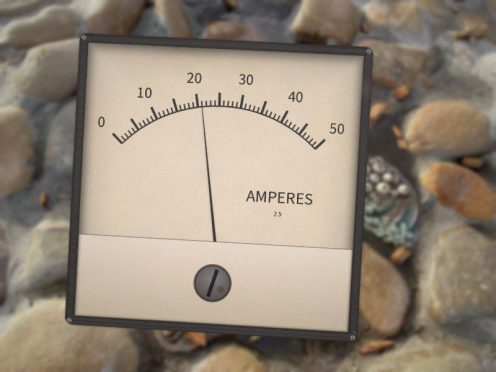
21 A
